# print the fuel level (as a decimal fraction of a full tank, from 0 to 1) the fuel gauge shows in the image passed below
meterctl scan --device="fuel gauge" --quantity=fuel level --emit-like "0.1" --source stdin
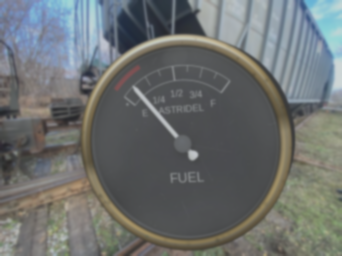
0.125
